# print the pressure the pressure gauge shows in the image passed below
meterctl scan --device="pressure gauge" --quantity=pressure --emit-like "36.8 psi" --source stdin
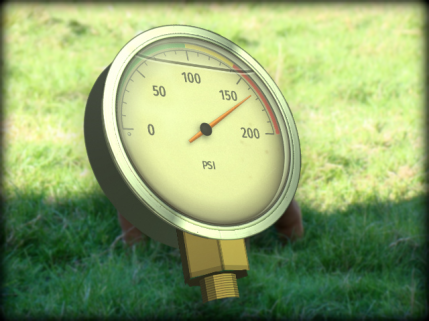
165 psi
